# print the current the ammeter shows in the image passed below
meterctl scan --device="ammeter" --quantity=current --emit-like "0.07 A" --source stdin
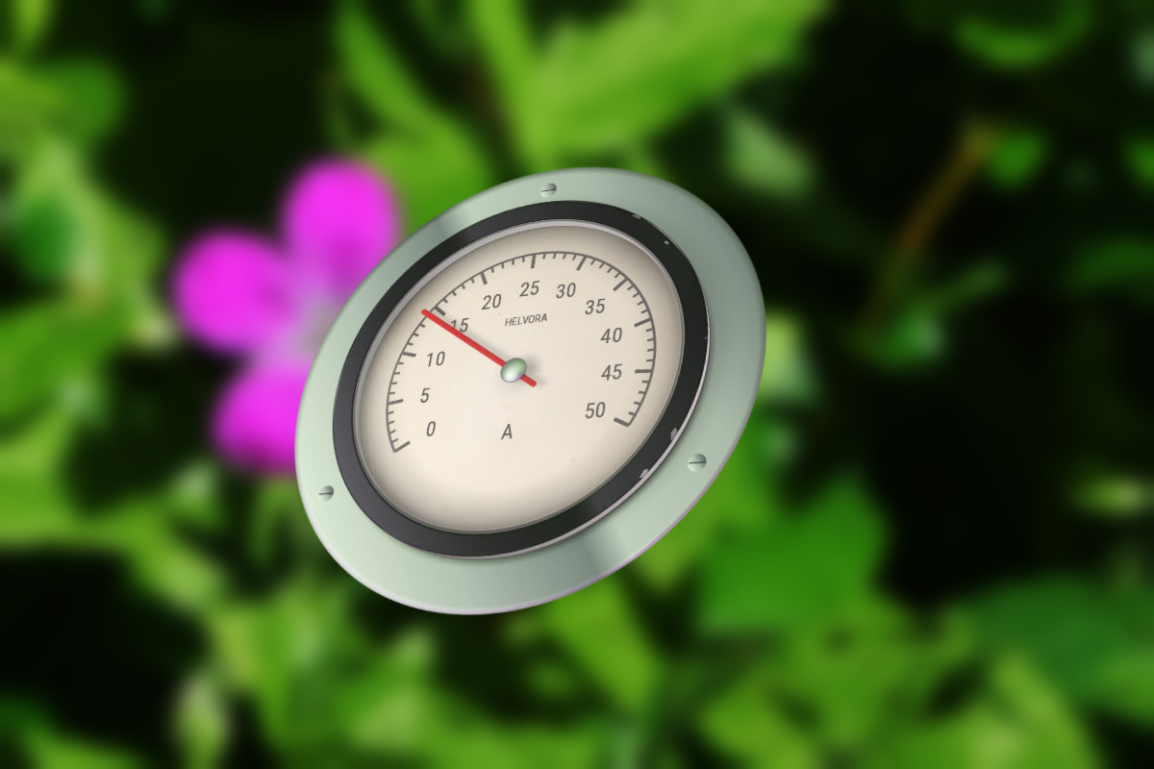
14 A
